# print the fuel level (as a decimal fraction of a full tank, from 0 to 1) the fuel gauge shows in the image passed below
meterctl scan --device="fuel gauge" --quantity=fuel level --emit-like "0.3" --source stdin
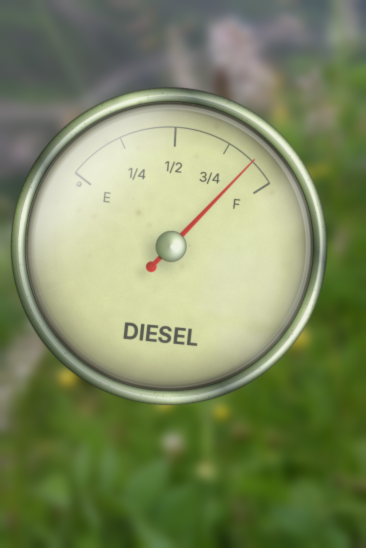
0.875
